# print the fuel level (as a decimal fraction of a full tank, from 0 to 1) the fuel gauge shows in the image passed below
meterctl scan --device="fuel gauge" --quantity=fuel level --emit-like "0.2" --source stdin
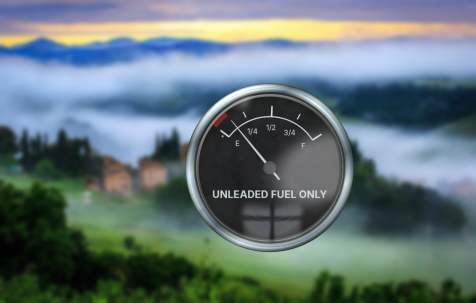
0.125
